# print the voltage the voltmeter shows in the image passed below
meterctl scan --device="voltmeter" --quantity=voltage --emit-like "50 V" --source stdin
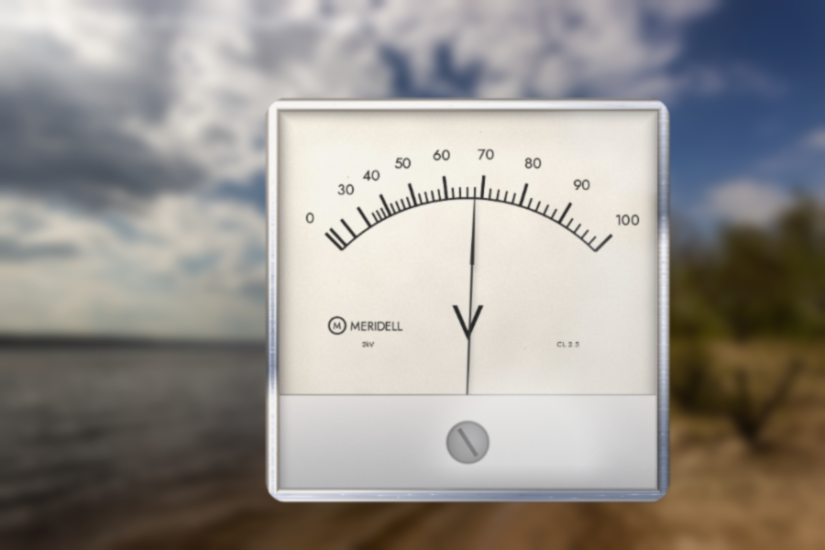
68 V
